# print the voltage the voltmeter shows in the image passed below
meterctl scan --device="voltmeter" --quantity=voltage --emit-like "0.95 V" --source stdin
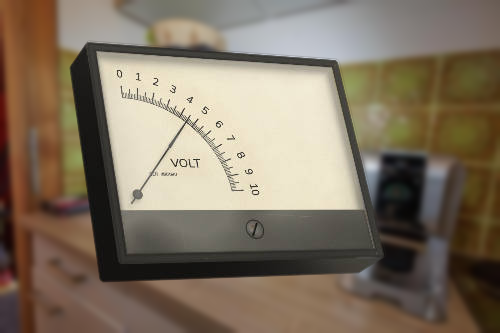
4.5 V
